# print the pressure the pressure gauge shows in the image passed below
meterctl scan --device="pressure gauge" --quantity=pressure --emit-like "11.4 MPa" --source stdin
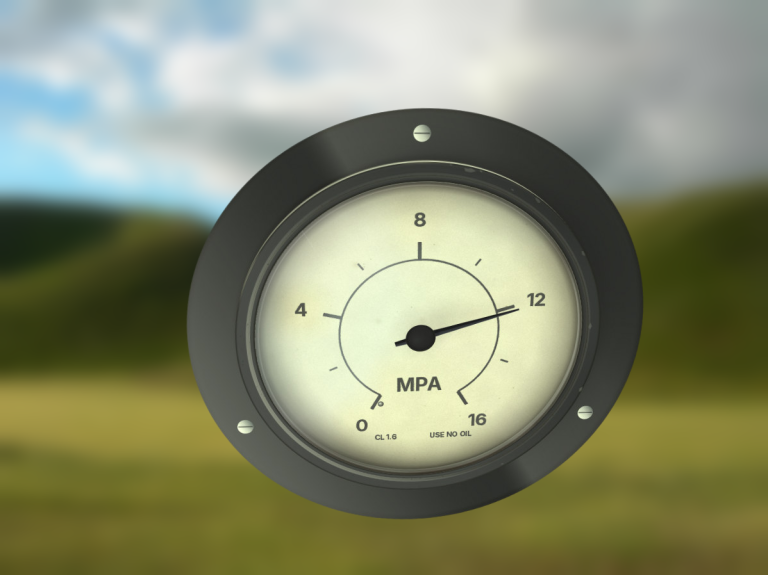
12 MPa
